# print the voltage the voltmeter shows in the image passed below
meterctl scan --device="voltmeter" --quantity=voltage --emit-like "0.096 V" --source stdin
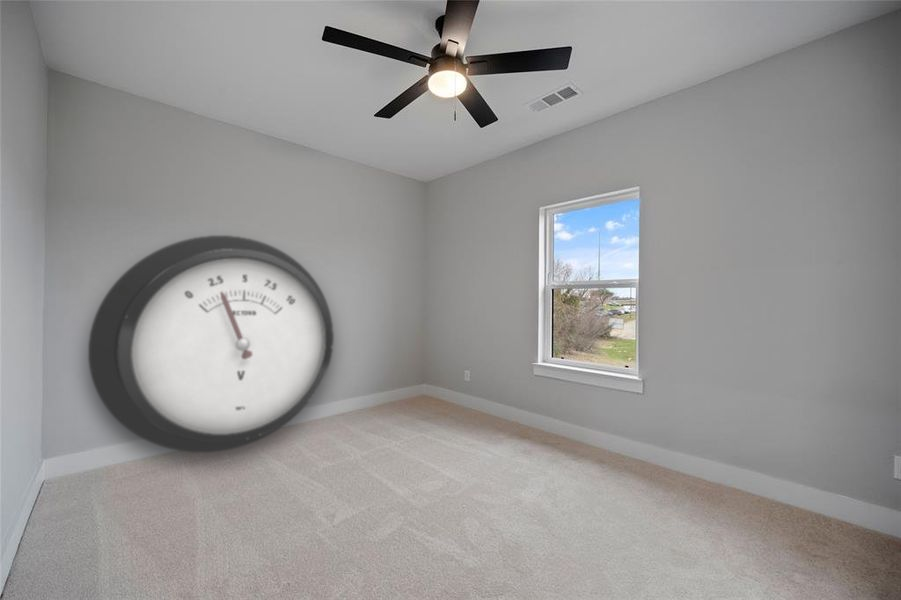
2.5 V
